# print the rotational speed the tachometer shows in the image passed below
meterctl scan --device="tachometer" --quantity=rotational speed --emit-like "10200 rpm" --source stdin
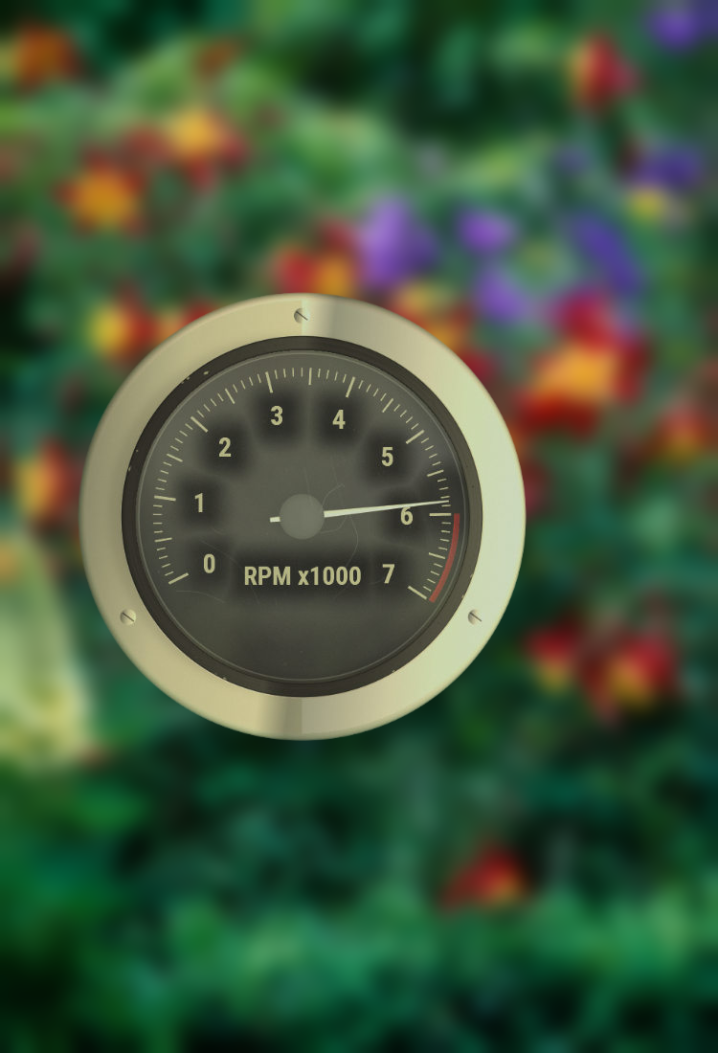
5850 rpm
